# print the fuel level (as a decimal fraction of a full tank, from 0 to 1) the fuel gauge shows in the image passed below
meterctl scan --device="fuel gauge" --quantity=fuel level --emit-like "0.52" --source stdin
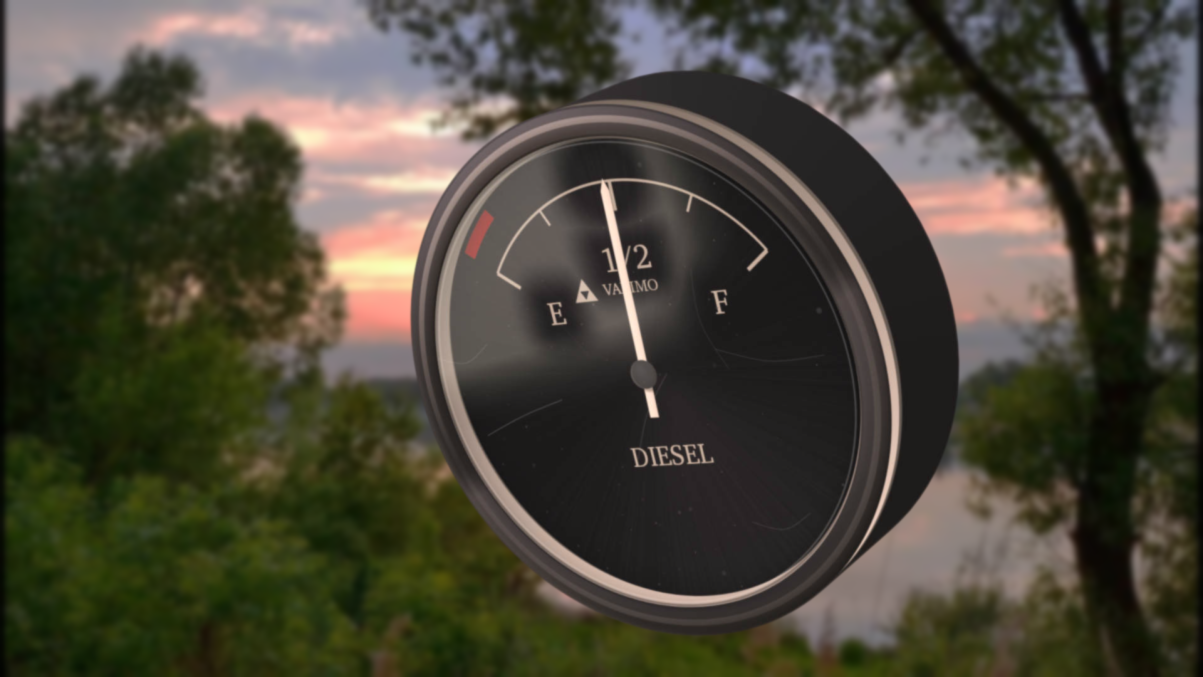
0.5
